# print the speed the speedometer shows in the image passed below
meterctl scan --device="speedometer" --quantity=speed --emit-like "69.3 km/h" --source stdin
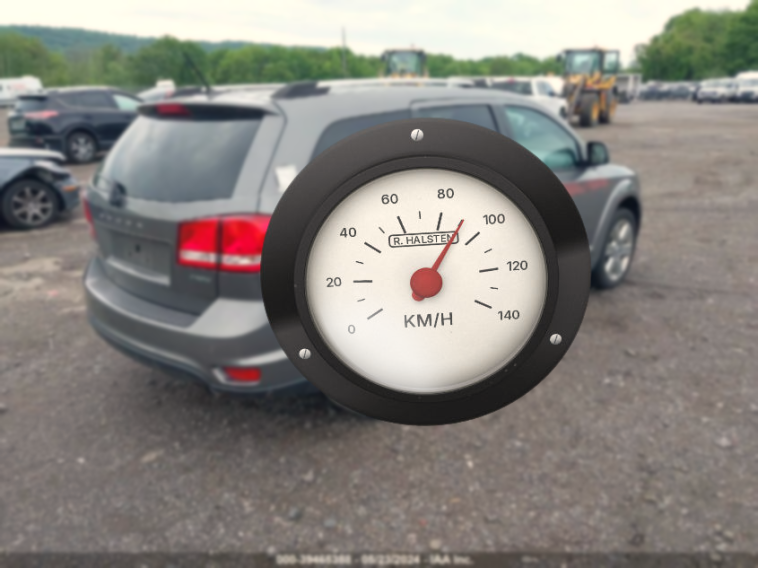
90 km/h
